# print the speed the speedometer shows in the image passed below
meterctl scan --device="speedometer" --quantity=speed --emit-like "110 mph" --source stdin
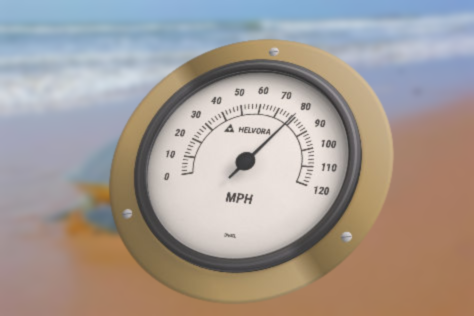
80 mph
